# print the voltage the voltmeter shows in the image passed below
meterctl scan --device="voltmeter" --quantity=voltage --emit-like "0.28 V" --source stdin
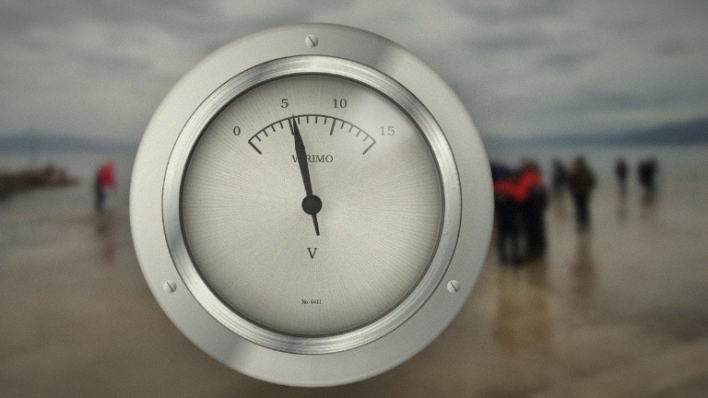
5.5 V
